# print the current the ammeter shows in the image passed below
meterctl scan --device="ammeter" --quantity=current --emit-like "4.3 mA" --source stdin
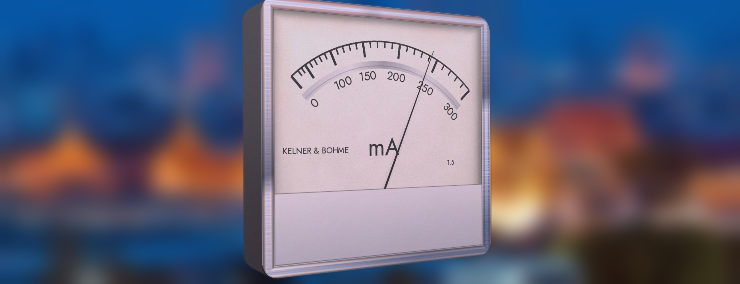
240 mA
